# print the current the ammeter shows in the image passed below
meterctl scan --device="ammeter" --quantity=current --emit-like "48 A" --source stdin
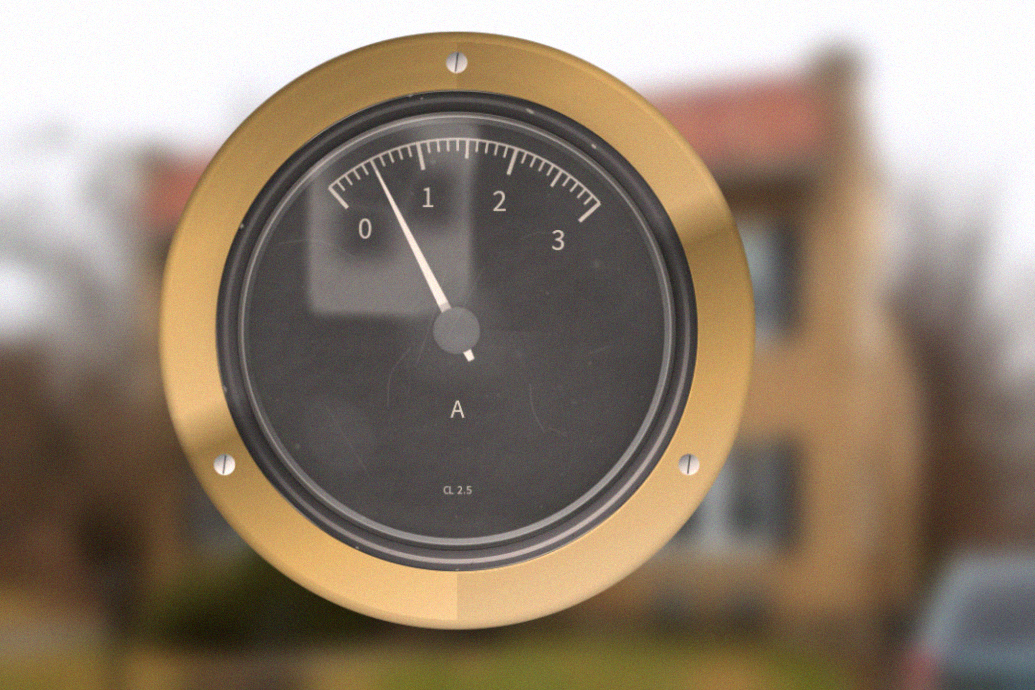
0.5 A
